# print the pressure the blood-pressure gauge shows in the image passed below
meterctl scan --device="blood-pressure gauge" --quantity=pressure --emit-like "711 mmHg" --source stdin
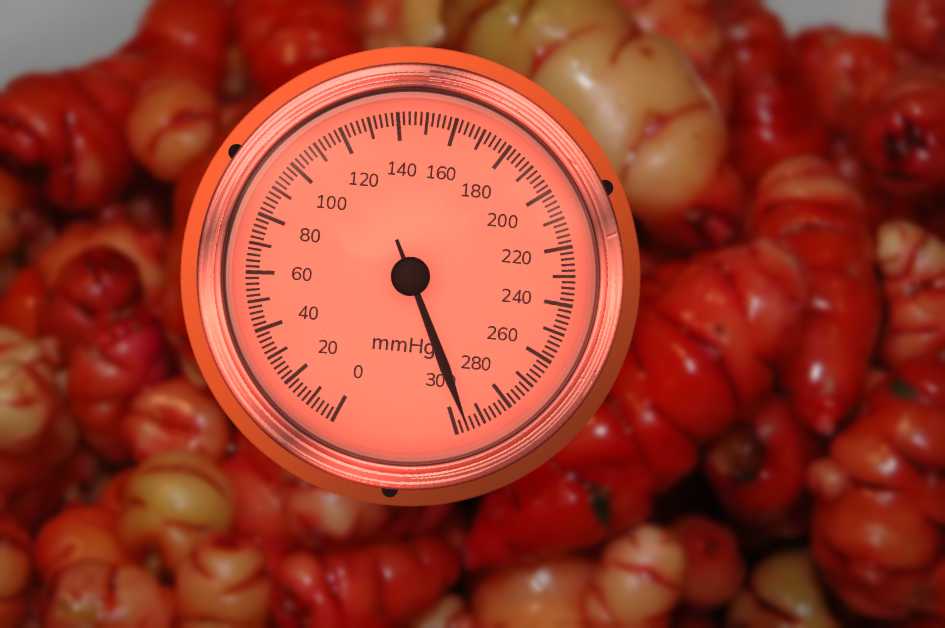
296 mmHg
